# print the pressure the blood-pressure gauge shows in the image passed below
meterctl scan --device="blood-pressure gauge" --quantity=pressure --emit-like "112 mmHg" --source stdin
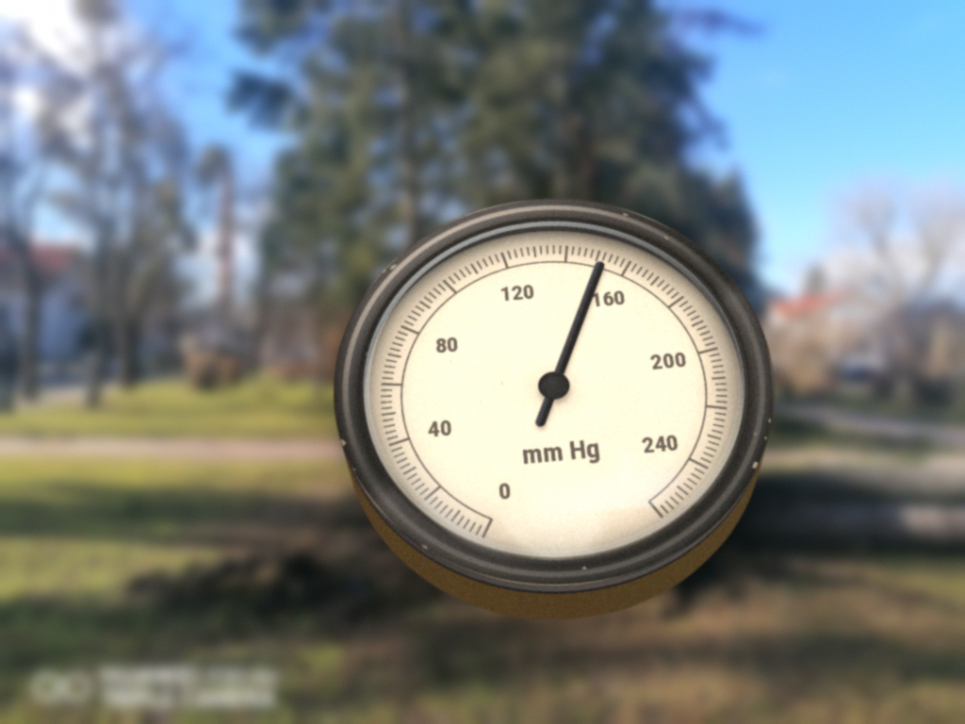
152 mmHg
